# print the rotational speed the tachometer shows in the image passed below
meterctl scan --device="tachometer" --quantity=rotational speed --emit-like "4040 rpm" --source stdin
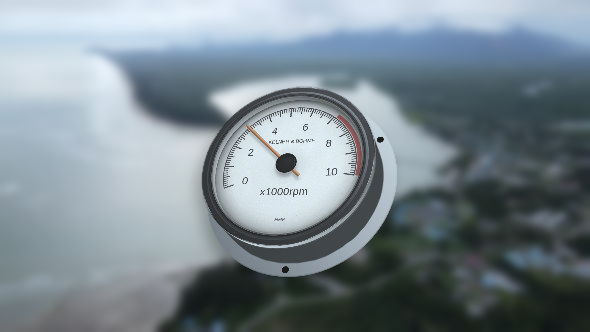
3000 rpm
